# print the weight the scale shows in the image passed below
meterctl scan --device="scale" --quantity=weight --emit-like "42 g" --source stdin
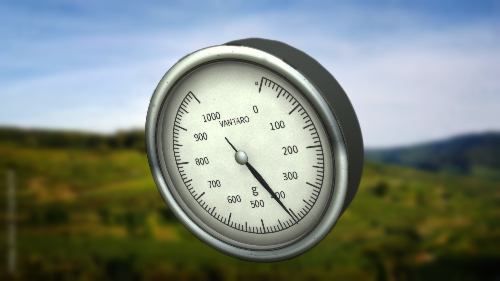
400 g
